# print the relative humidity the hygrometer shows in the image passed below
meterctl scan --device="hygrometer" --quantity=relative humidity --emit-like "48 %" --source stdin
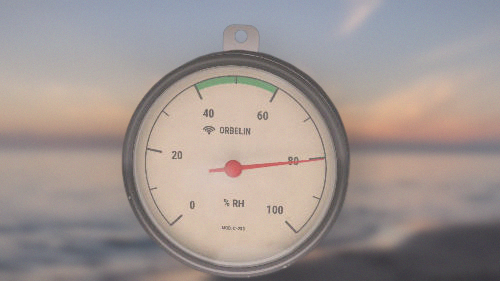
80 %
